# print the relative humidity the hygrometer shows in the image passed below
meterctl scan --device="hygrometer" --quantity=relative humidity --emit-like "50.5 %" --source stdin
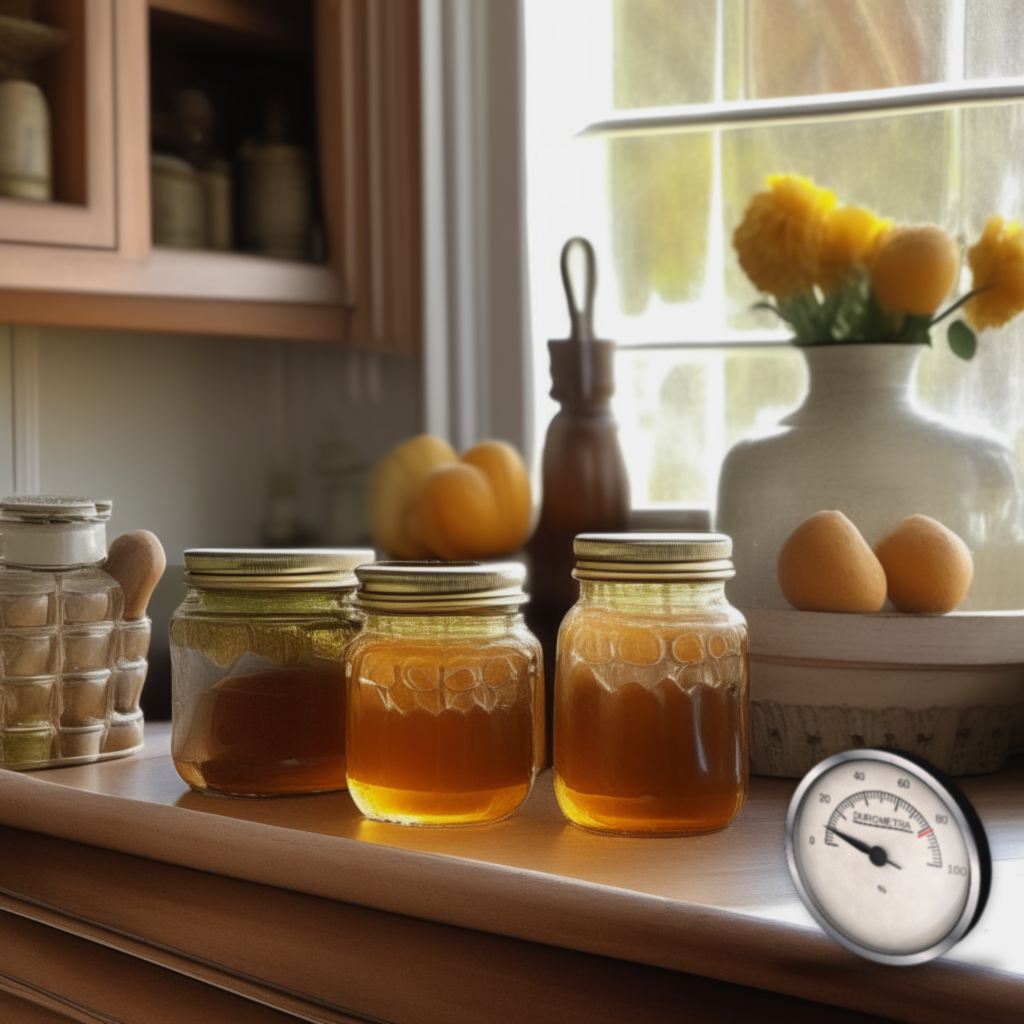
10 %
